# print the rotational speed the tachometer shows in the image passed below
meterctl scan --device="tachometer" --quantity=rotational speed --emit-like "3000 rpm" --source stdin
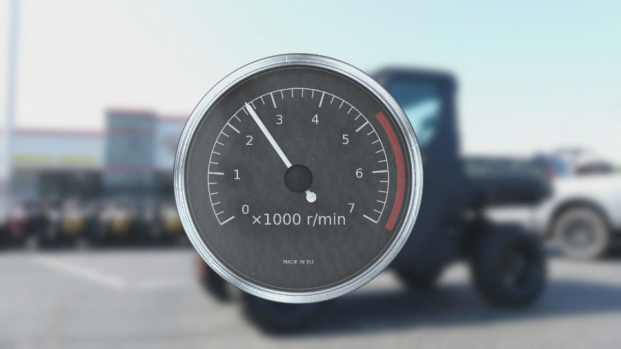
2500 rpm
